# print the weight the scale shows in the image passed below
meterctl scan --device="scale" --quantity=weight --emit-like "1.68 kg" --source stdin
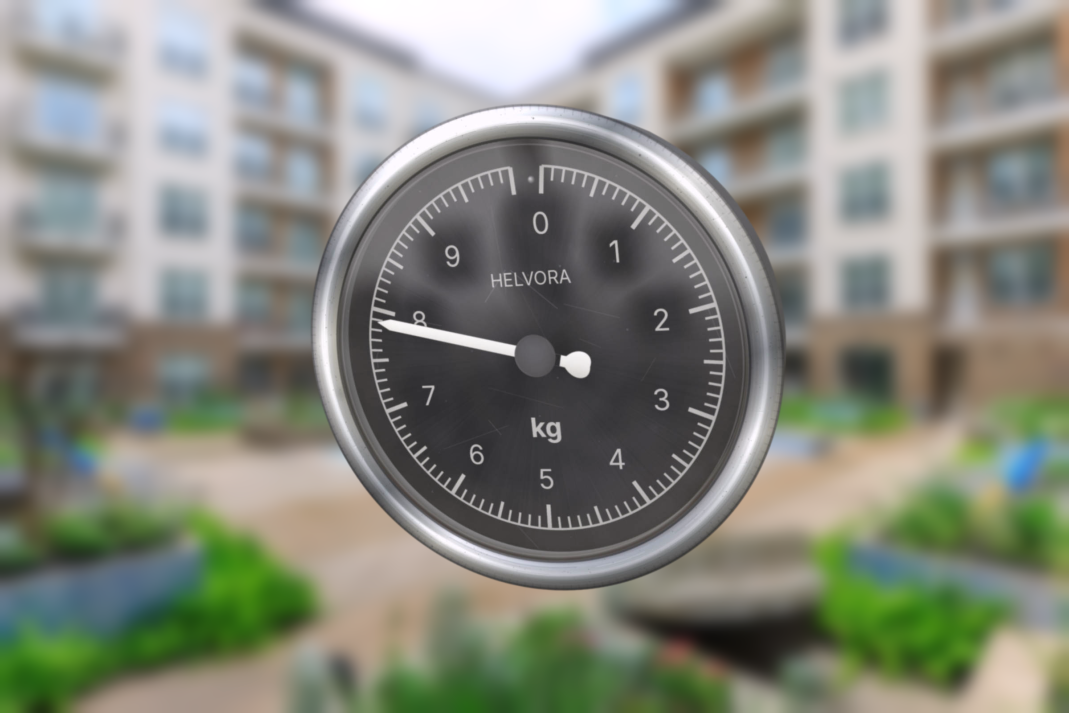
7.9 kg
